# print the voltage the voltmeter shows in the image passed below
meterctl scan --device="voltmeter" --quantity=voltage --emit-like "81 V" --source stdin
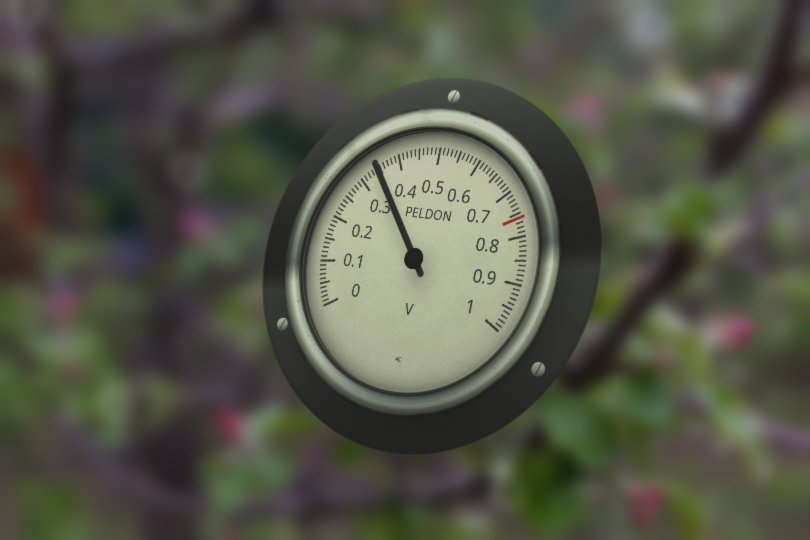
0.35 V
